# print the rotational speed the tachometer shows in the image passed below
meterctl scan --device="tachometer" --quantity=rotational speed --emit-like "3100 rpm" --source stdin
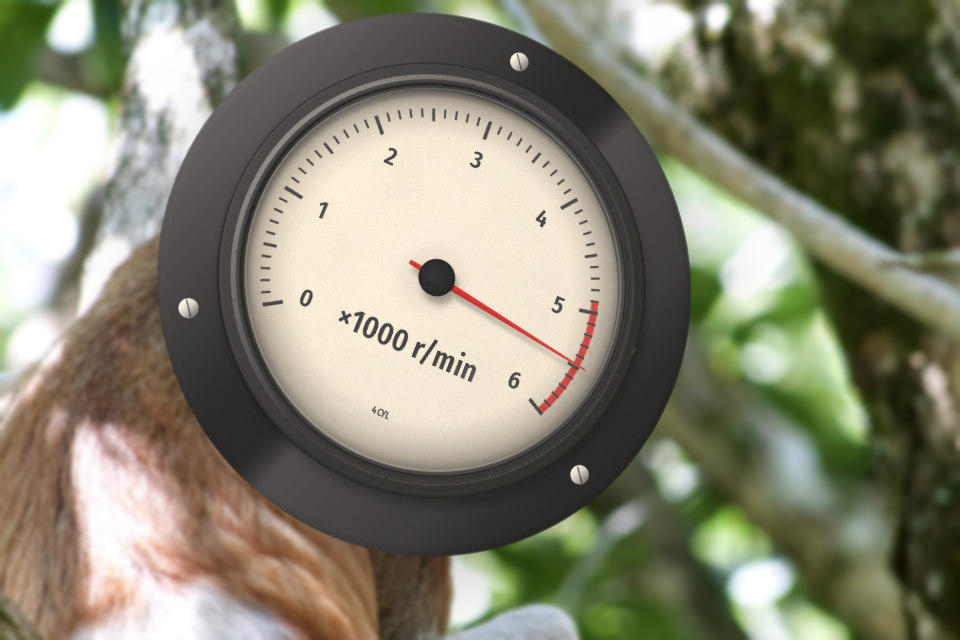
5500 rpm
